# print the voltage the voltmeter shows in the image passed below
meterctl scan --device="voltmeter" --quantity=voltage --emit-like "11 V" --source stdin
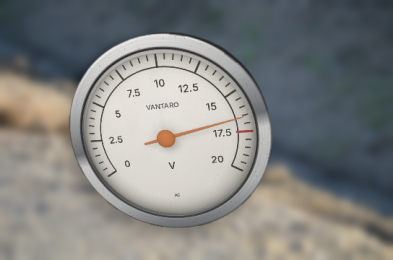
16.5 V
